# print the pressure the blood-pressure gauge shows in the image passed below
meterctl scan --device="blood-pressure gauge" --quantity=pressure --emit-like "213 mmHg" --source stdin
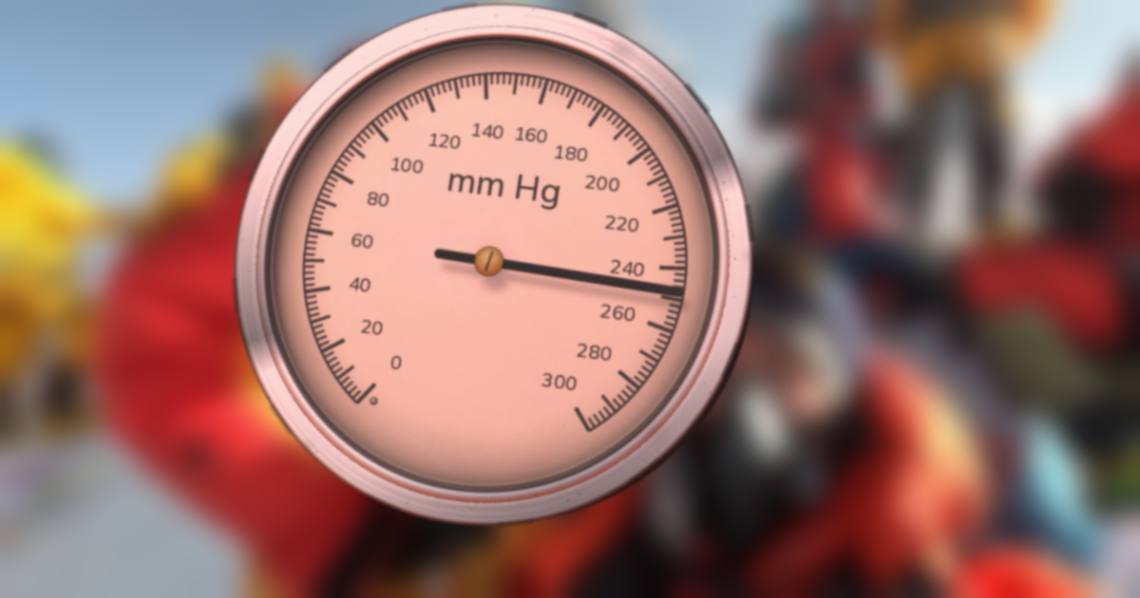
248 mmHg
